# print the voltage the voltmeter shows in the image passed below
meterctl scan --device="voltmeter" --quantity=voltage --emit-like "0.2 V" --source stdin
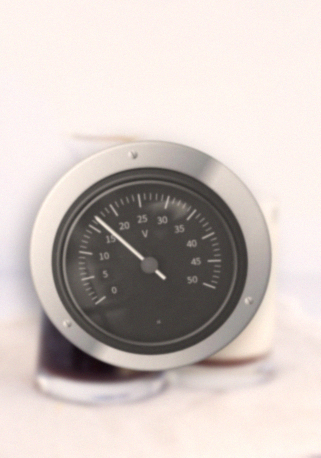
17 V
